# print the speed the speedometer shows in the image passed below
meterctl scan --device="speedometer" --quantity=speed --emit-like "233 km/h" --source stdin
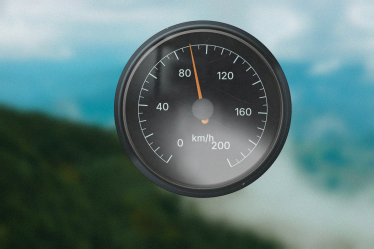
90 km/h
